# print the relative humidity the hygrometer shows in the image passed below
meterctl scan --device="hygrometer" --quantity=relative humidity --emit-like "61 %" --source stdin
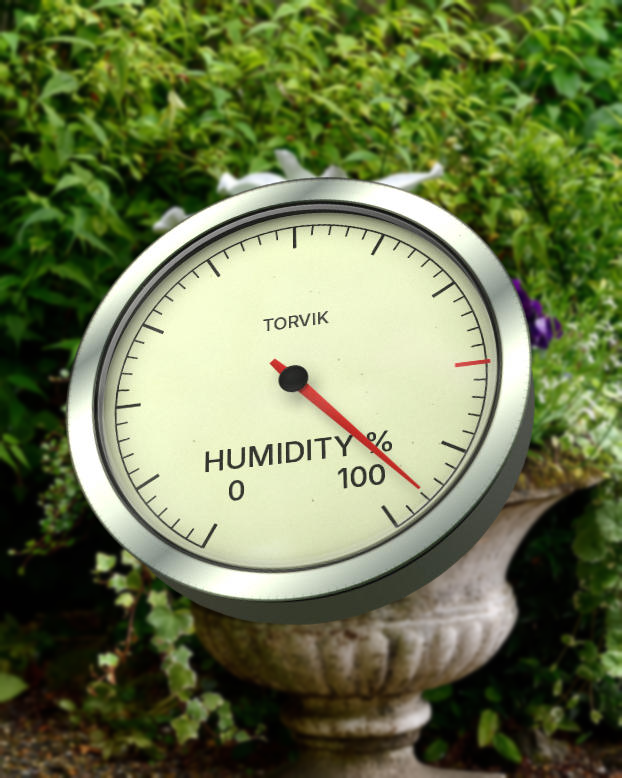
96 %
